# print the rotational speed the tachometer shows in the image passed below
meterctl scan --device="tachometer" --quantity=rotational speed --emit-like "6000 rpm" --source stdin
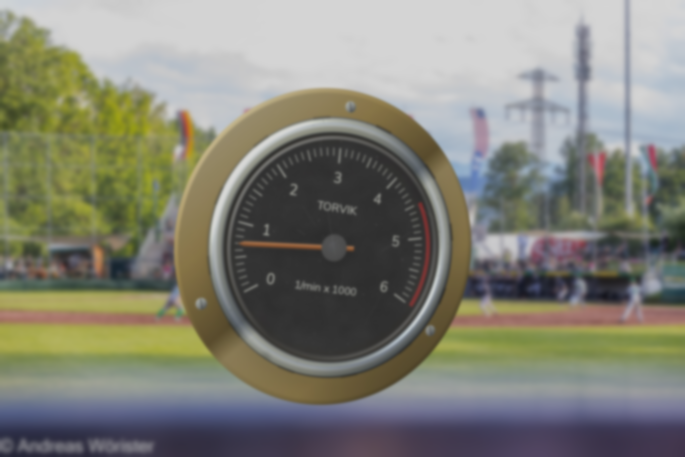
700 rpm
